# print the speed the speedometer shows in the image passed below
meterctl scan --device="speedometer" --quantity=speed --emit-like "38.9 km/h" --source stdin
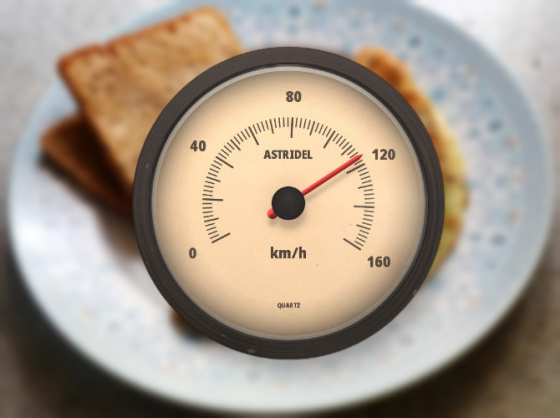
116 km/h
